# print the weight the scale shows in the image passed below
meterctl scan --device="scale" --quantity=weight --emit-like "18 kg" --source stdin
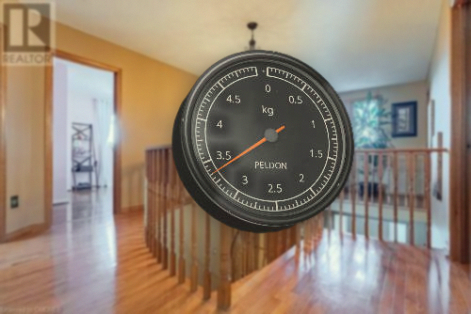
3.35 kg
